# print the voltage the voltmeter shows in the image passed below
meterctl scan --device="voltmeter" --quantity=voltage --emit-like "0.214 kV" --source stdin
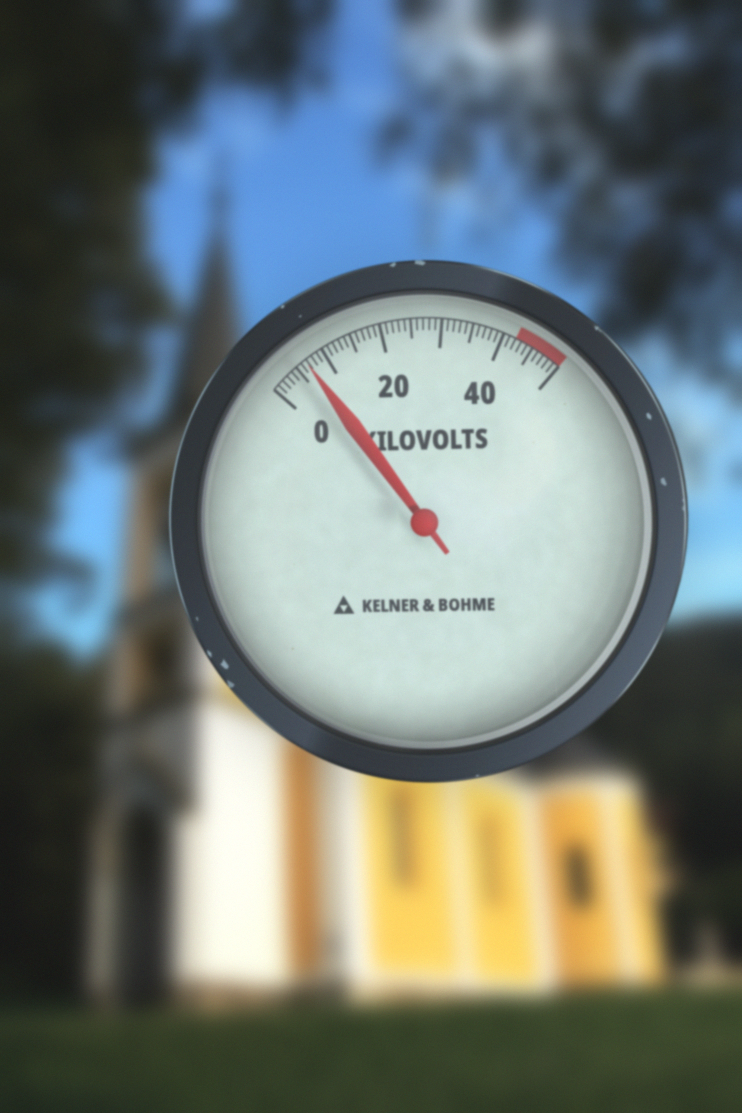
7 kV
